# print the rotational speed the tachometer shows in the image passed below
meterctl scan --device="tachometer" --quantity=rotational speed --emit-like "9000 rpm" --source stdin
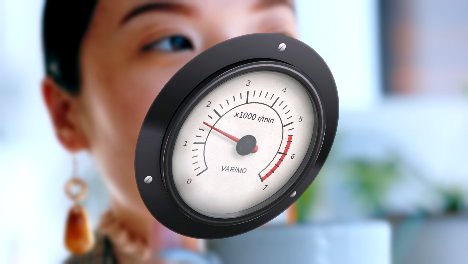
1600 rpm
